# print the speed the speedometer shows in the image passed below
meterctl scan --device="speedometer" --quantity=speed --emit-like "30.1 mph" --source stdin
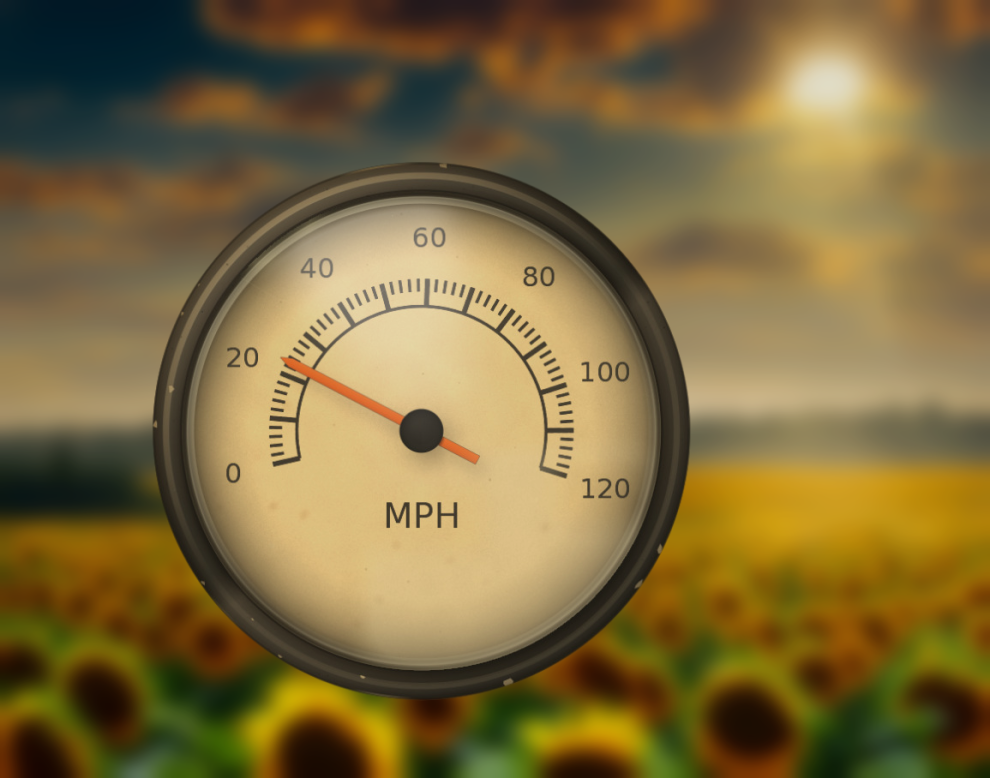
23 mph
